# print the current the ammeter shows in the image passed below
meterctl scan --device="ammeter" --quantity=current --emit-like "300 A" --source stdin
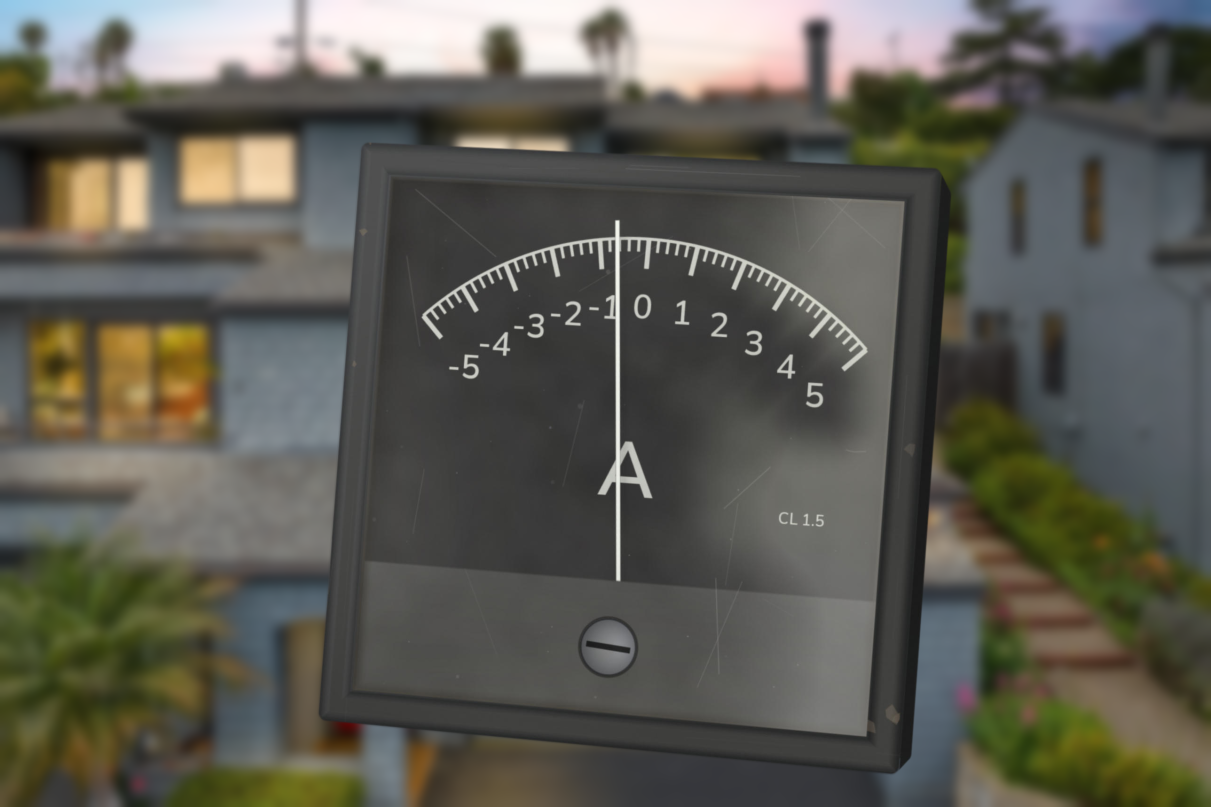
-0.6 A
